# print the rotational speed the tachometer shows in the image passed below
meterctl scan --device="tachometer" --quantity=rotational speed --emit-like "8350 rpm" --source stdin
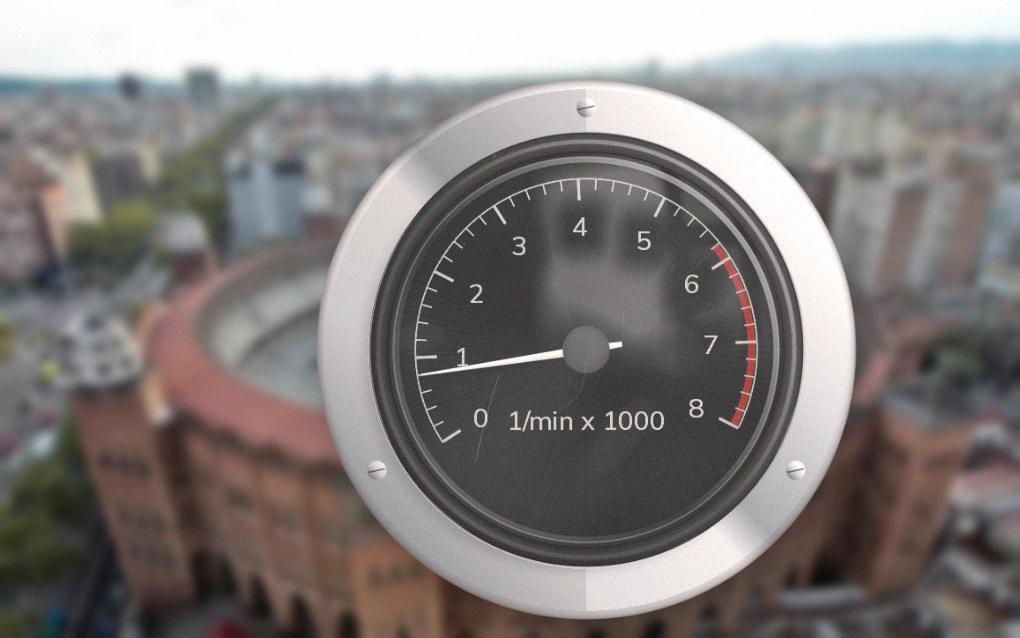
800 rpm
